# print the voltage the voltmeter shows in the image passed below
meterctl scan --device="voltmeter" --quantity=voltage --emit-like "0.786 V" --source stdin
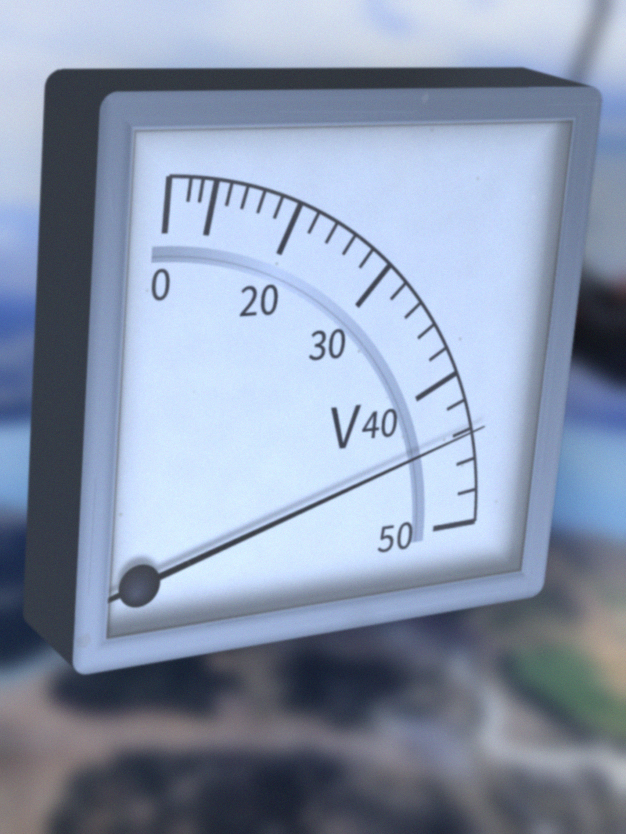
44 V
